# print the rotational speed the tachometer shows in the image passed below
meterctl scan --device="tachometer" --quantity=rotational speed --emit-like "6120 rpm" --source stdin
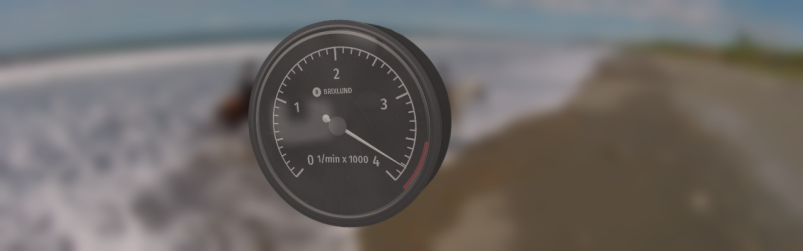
3800 rpm
